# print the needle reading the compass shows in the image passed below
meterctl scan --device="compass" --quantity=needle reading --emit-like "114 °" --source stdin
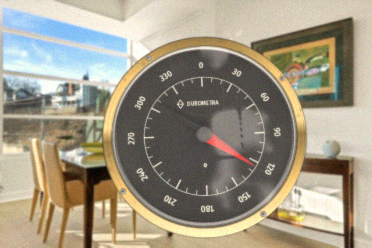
125 °
